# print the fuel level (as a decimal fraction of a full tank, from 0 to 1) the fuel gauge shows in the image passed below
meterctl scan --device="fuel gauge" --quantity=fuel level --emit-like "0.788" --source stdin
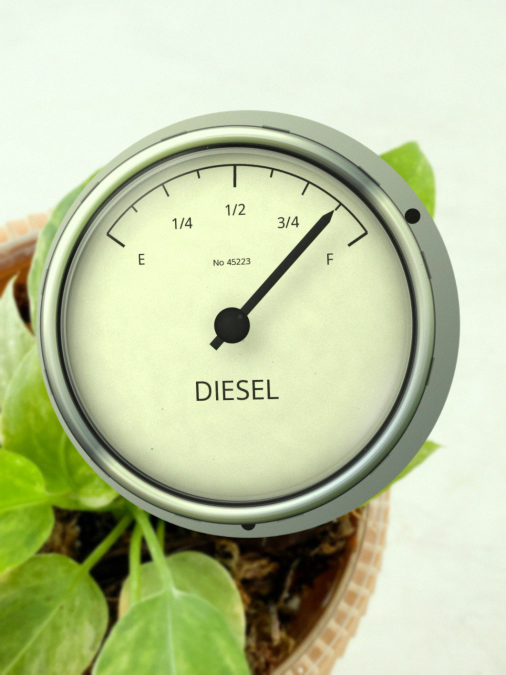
0.875
